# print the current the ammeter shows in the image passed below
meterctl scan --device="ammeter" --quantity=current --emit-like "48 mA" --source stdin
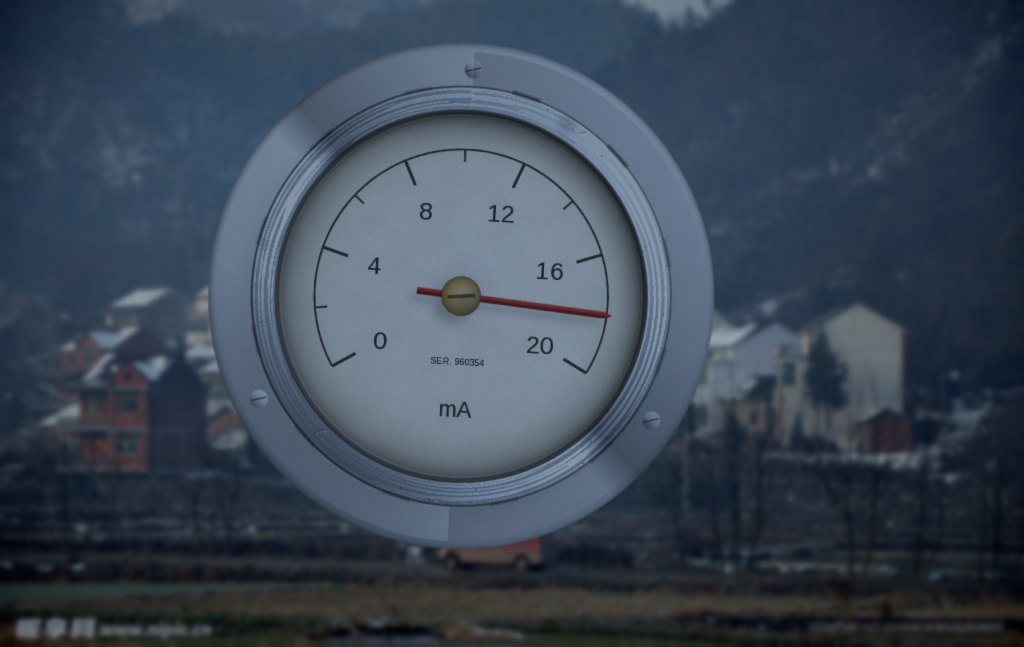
18 mA
